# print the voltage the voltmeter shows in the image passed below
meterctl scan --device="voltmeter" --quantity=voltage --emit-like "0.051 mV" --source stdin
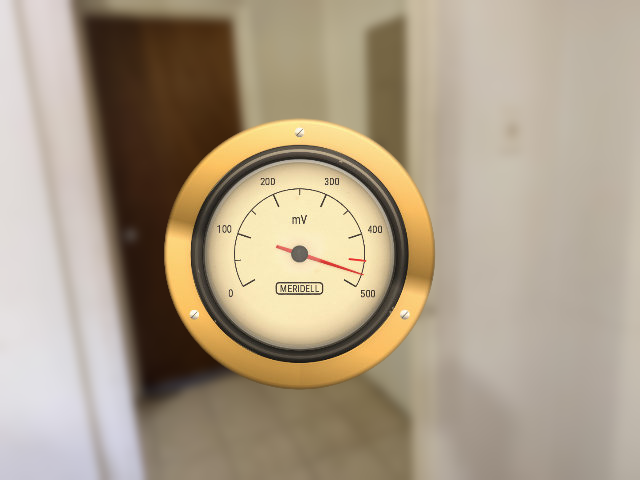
475 mV
